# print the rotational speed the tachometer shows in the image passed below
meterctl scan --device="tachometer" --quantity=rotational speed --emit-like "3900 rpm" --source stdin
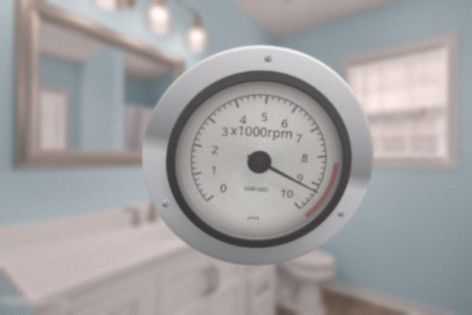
9200 rpm
